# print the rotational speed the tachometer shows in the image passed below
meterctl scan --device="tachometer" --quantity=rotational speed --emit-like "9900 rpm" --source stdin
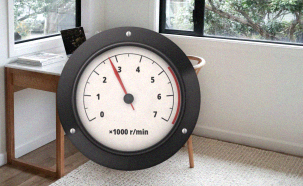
2750 rpm
